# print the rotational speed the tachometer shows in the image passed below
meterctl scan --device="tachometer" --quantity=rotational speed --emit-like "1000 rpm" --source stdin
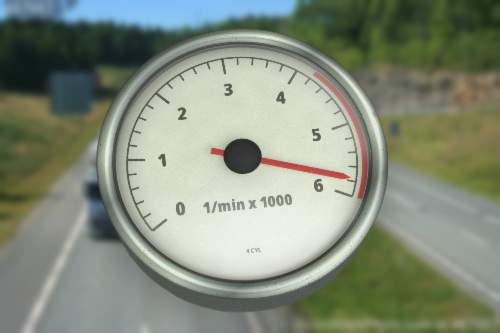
5800 rpm
